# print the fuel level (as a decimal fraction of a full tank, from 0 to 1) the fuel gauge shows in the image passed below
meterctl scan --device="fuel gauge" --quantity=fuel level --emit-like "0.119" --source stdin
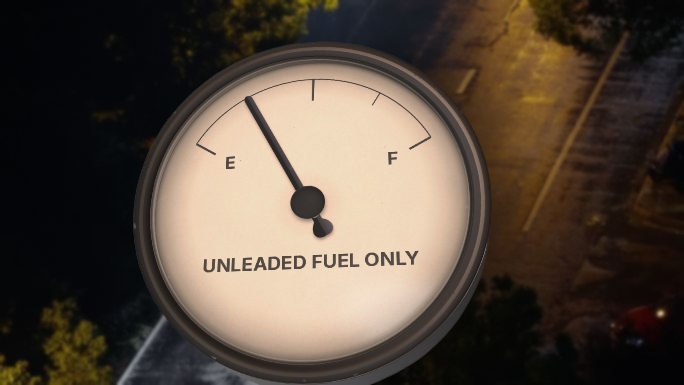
0.25
